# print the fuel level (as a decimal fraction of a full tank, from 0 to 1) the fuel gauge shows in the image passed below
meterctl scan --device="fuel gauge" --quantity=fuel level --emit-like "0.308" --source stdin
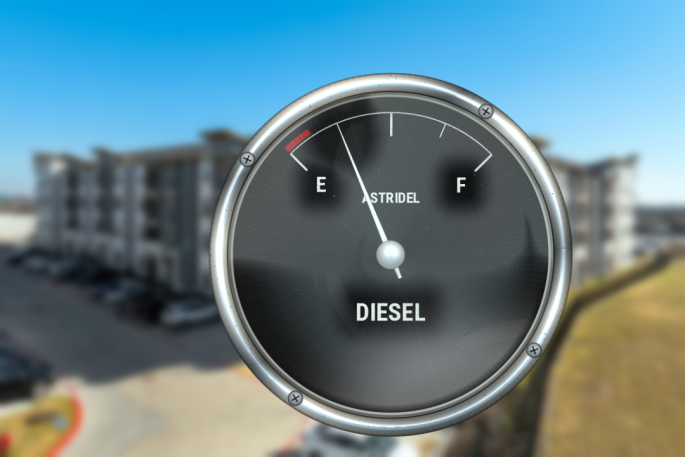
0.25
